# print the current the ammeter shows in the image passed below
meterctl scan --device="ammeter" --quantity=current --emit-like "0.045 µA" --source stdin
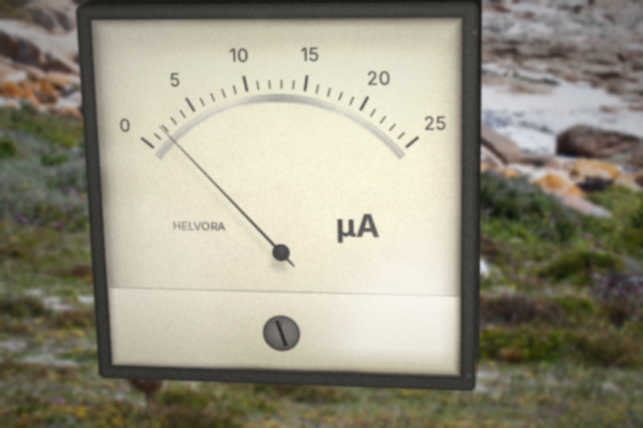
2 µA
